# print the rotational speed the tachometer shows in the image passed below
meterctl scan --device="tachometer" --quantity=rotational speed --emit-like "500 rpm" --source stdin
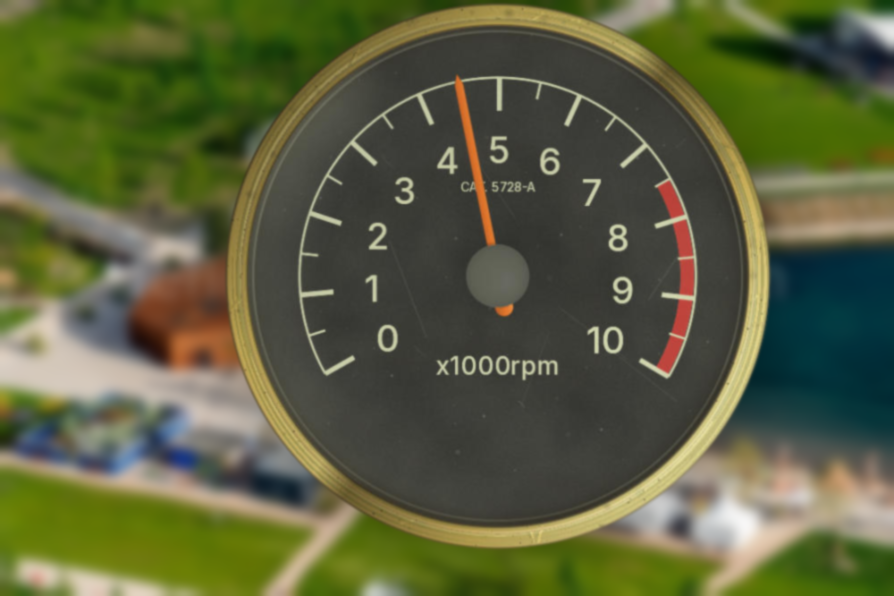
4500 rpm
